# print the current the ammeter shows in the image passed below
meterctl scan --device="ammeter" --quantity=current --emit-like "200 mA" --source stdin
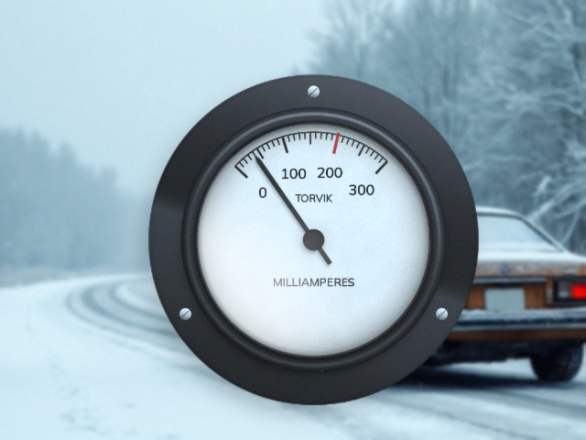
40 mA
